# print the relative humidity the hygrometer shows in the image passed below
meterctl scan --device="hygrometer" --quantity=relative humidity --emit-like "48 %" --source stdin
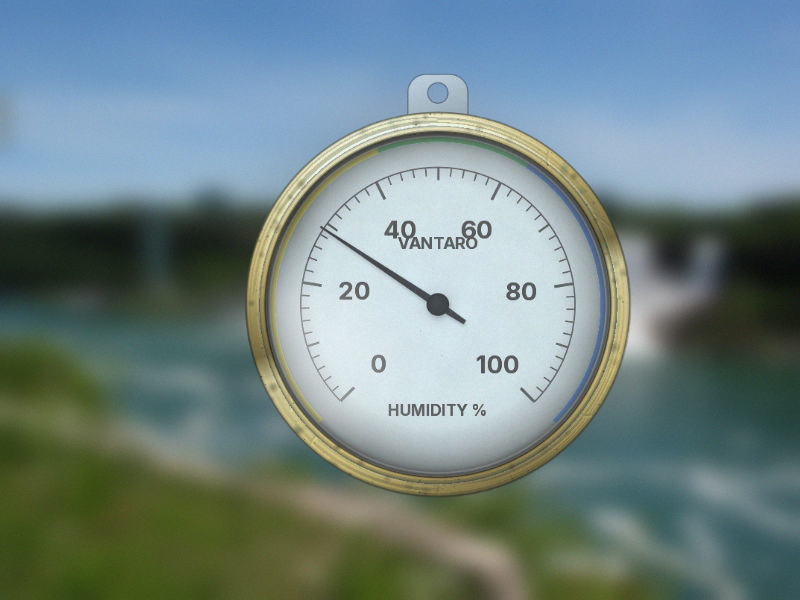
29 %
